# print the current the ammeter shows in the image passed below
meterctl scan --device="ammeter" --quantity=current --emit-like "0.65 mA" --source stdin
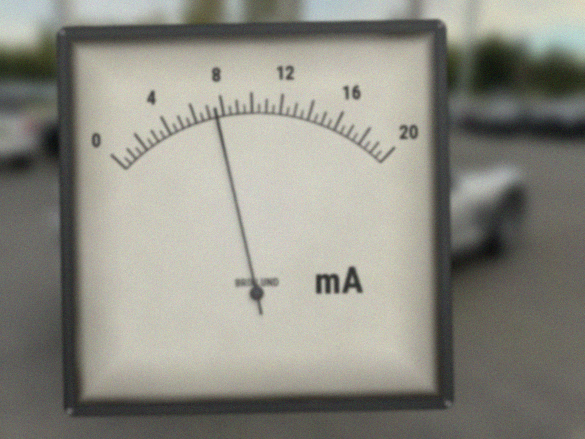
7.5 mA
